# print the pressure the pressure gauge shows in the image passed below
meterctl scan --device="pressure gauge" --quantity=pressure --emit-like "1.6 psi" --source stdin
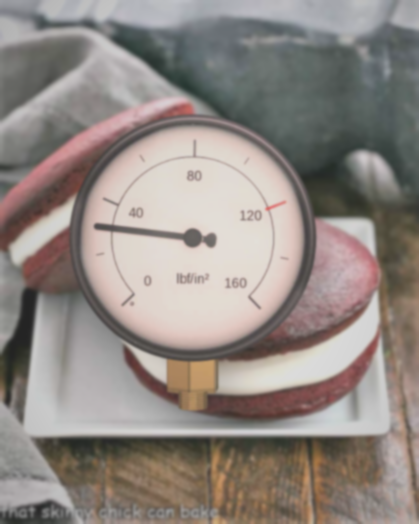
30 psi
